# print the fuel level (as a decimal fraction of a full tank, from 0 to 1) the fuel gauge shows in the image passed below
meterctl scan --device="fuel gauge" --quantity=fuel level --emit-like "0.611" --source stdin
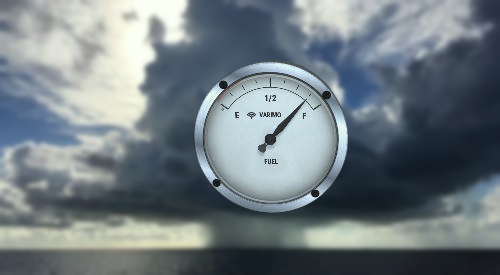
0.875
